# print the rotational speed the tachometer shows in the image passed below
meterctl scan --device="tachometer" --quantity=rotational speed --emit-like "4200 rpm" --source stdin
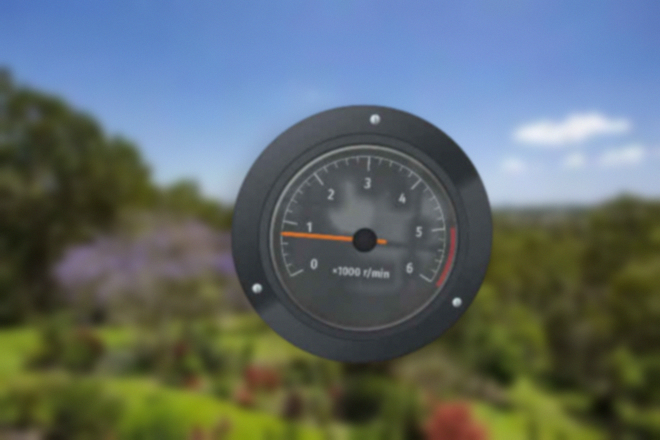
800 rpm
